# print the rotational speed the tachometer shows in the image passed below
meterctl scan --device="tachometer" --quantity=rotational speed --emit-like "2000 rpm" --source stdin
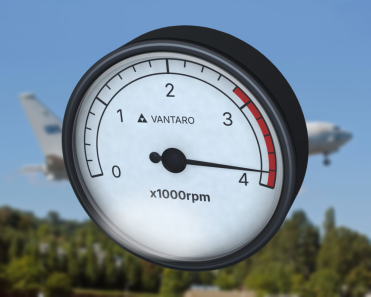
3800 rpm
